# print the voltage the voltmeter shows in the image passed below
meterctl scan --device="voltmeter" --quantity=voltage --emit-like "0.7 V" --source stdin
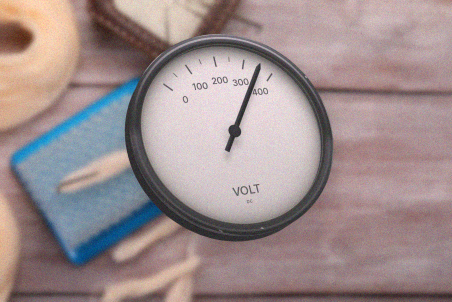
350 V
